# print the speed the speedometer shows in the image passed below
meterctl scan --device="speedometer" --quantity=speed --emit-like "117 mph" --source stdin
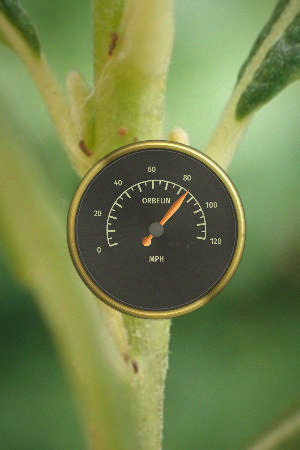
85 mph
